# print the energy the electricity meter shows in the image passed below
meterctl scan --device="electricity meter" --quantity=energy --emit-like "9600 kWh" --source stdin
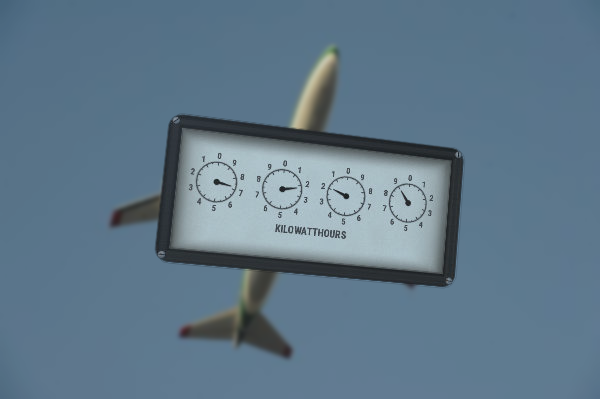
7219 kWh
